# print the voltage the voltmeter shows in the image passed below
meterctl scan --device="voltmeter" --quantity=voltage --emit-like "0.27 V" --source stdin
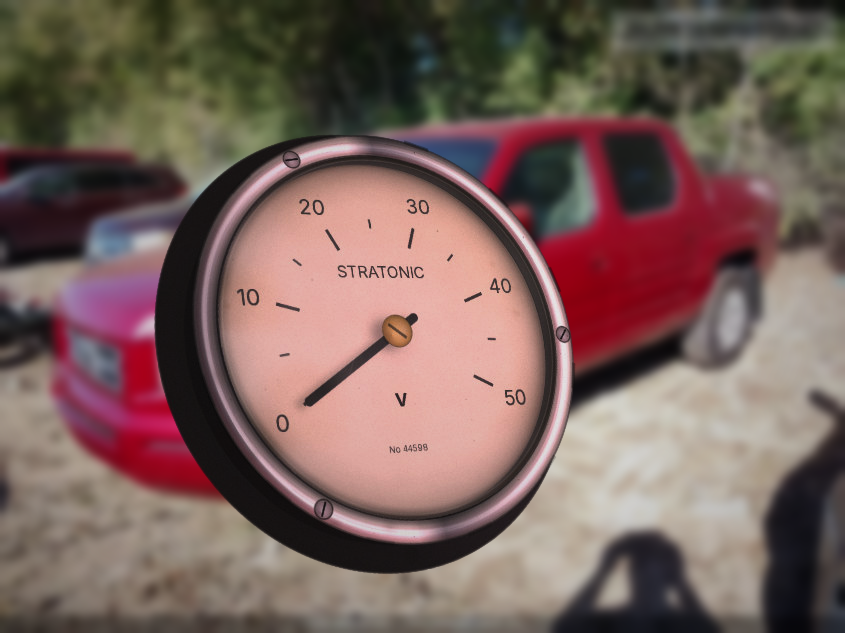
0 V
